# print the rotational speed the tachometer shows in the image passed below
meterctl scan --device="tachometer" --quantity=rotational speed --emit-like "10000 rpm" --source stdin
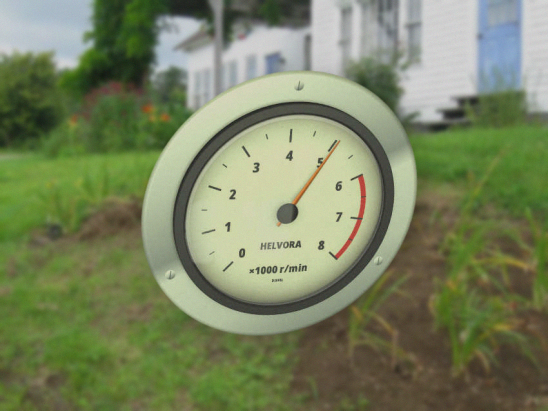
5000 rpm
